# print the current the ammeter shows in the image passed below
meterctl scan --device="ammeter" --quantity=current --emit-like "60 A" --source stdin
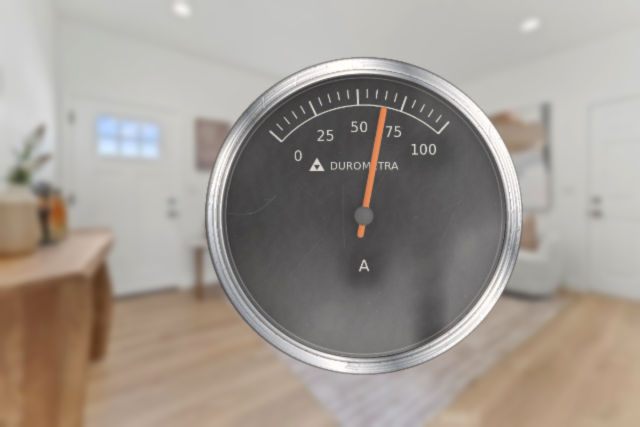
65 A
